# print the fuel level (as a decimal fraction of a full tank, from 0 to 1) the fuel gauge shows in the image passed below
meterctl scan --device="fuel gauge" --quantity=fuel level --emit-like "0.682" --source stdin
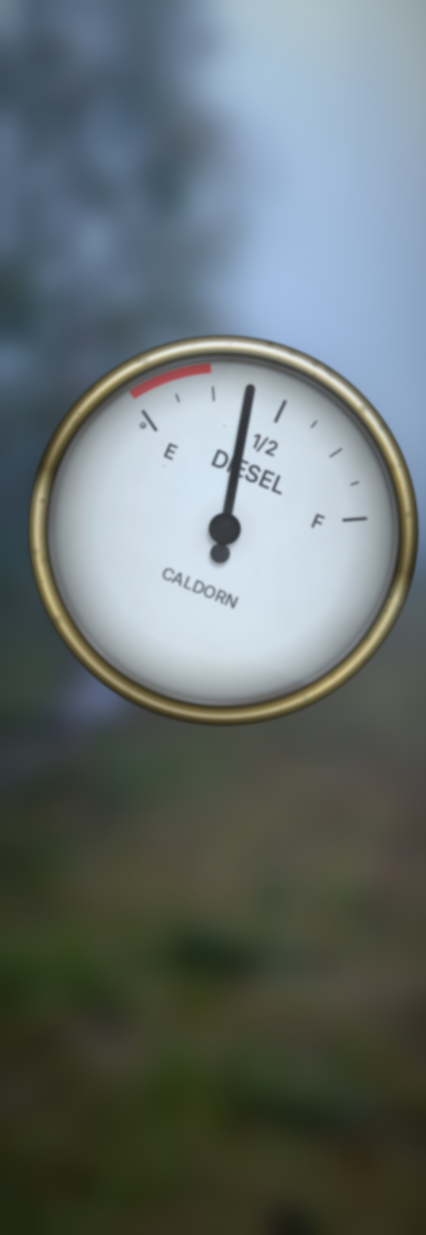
0.375
